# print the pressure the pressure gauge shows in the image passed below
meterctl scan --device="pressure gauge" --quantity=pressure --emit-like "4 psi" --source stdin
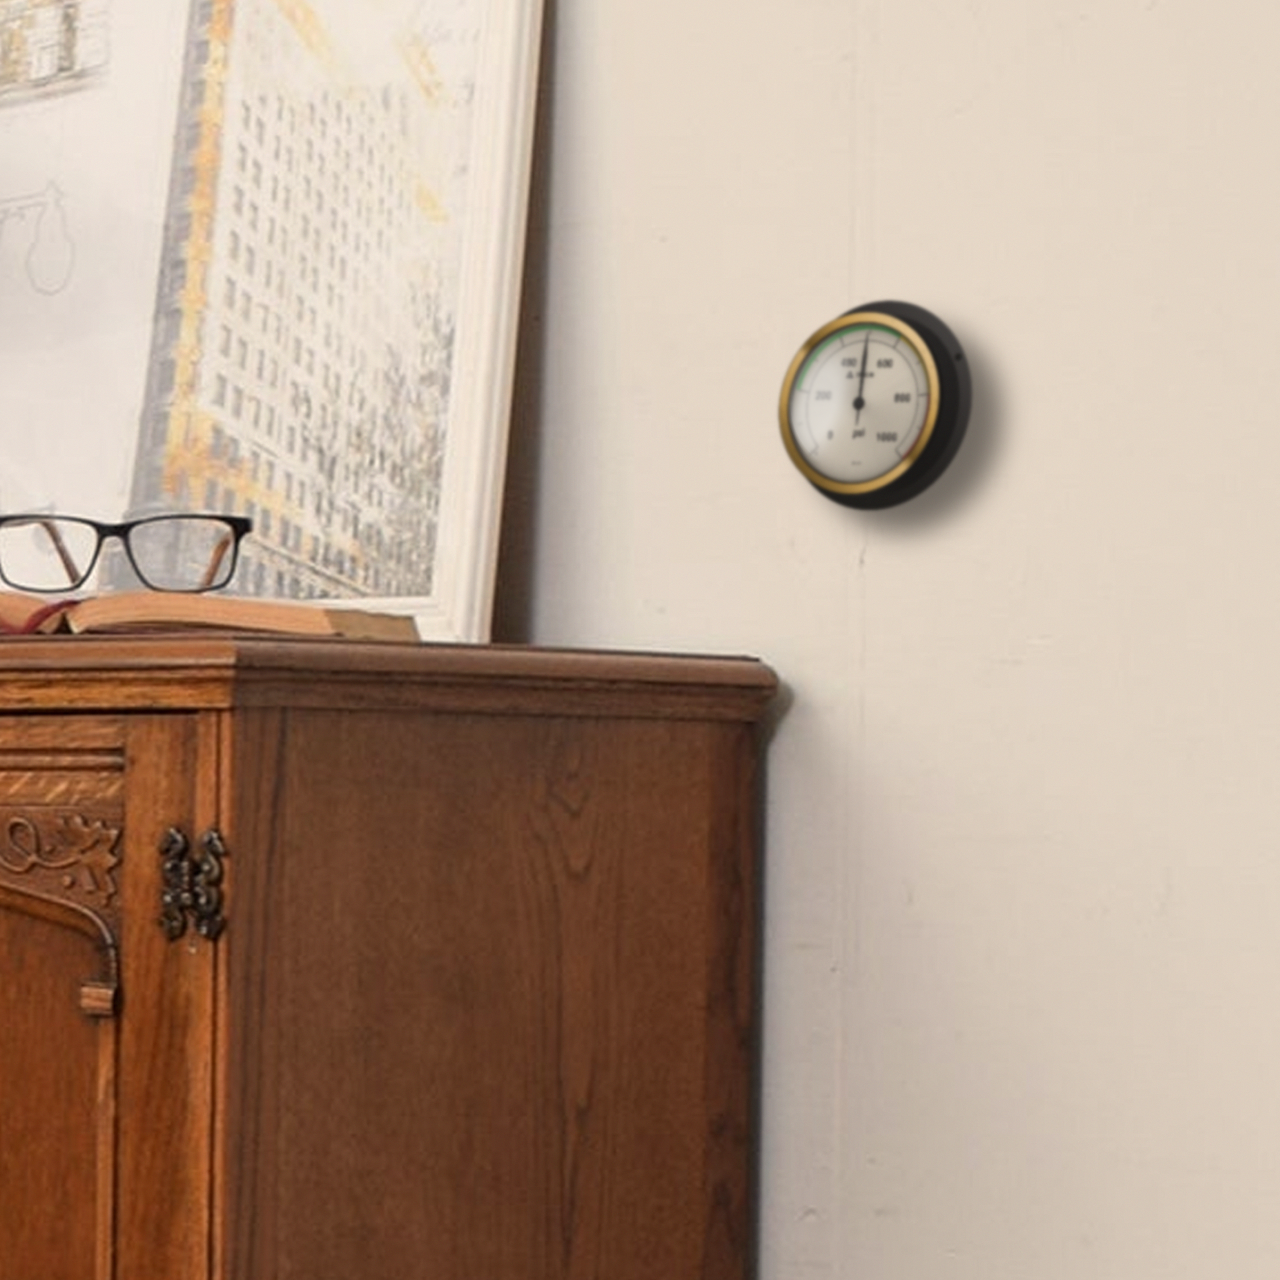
500 psi
